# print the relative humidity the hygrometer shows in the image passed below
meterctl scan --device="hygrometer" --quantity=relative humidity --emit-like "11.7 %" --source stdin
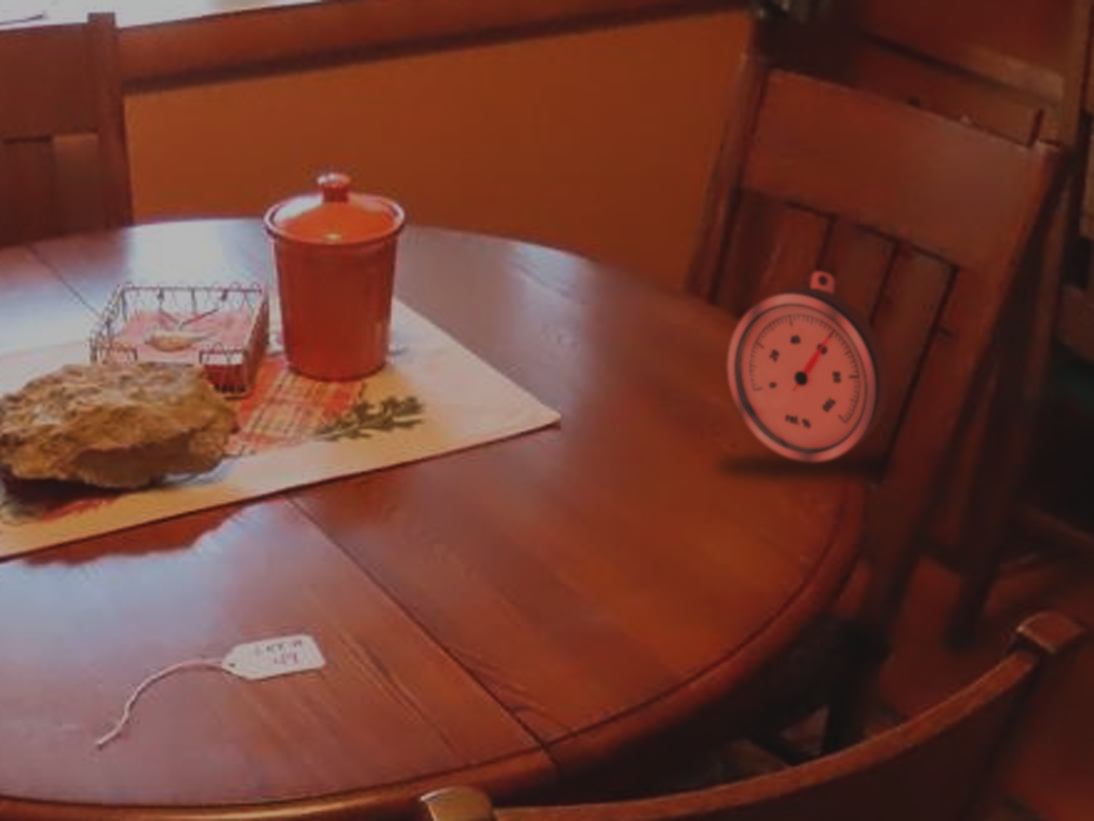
60 %
